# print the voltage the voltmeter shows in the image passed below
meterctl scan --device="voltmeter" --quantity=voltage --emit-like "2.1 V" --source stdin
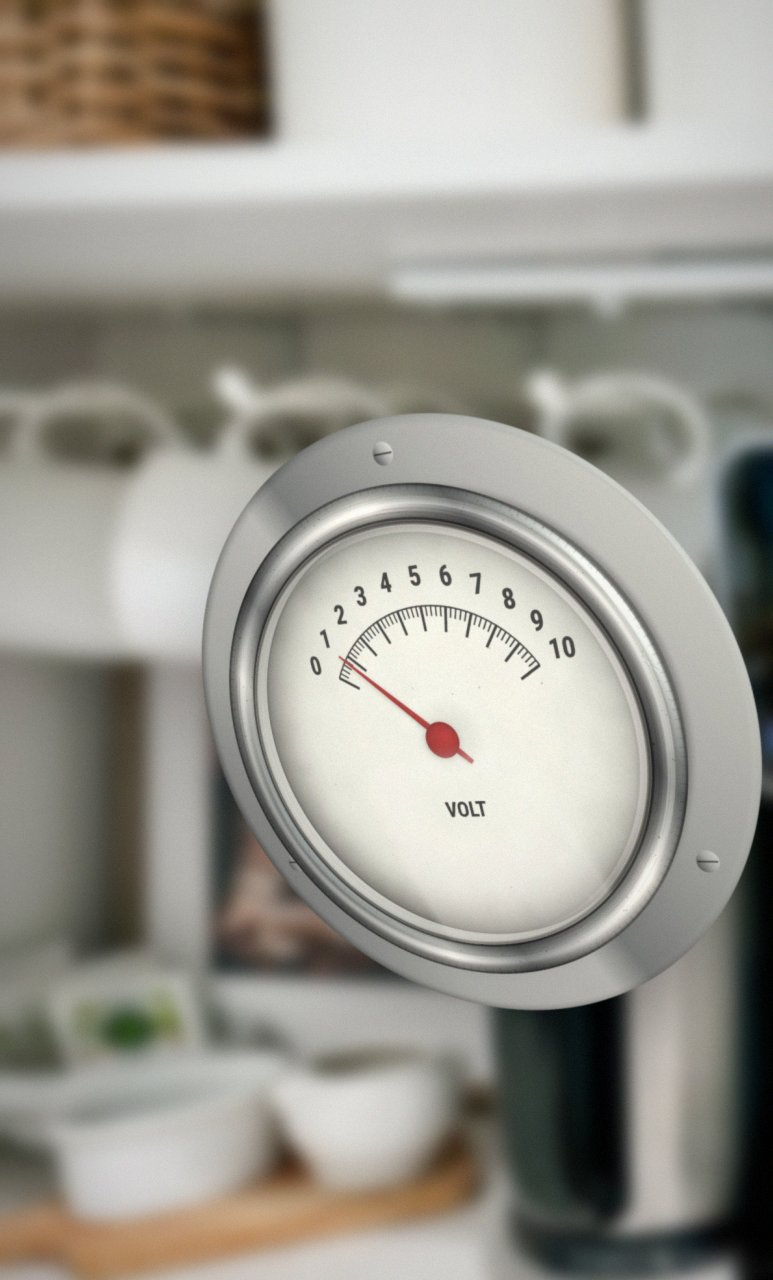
1 V
